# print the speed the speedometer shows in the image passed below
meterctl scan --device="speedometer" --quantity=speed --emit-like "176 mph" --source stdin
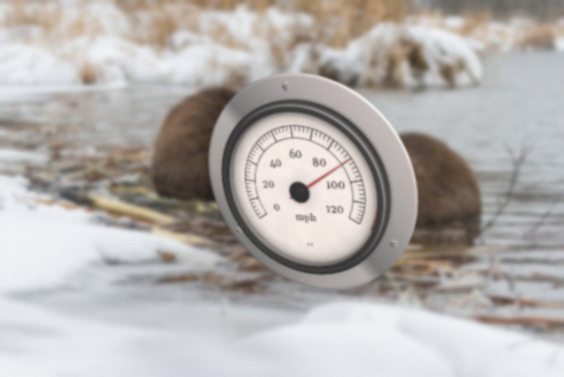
90 mph
